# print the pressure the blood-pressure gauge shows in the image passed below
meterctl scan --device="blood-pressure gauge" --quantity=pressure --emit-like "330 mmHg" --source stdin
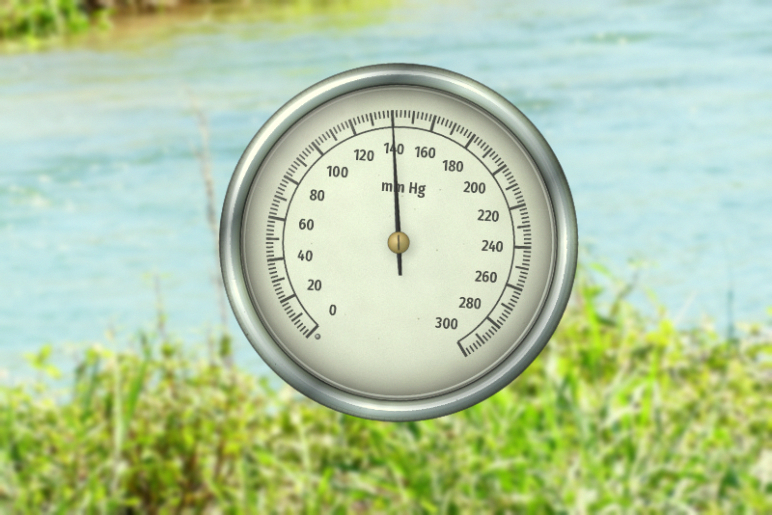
140 mmHg
